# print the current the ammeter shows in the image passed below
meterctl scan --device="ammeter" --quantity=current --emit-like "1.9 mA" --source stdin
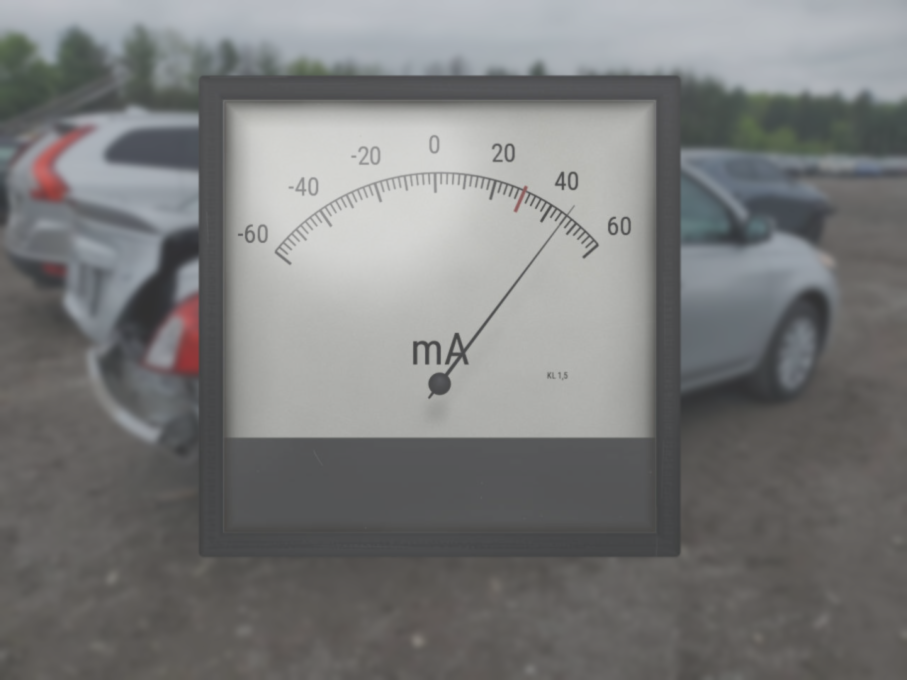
46 mA
